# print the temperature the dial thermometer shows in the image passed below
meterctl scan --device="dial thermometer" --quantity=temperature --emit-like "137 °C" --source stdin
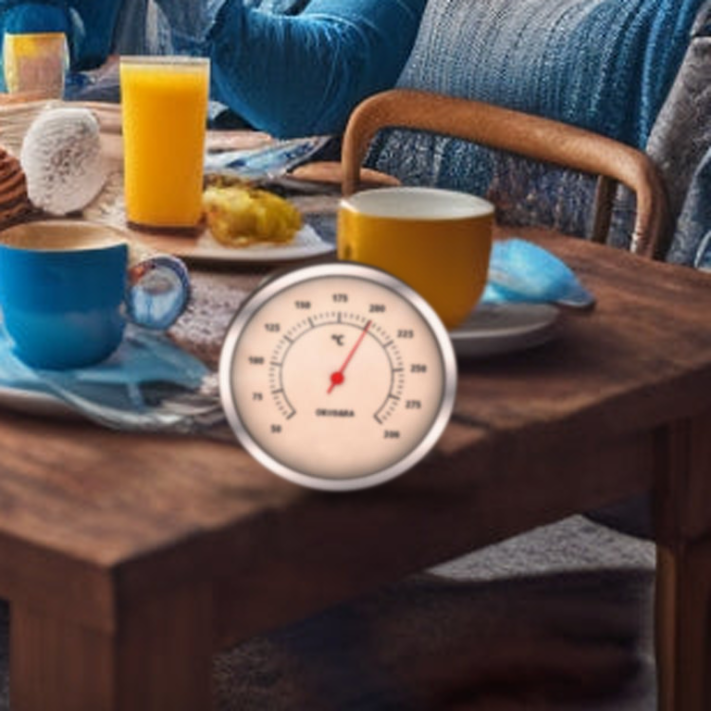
200 °C
